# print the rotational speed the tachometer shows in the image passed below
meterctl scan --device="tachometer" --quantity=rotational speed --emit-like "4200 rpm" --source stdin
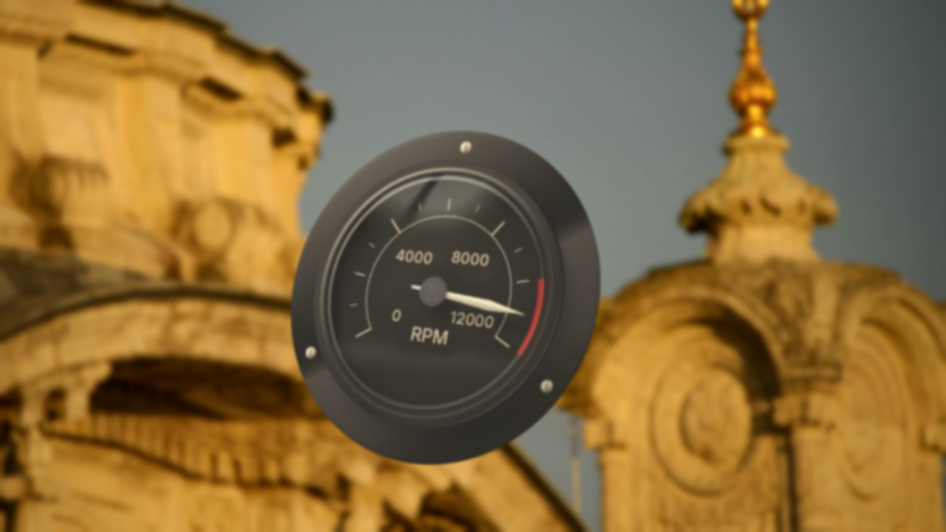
11000 rpm
